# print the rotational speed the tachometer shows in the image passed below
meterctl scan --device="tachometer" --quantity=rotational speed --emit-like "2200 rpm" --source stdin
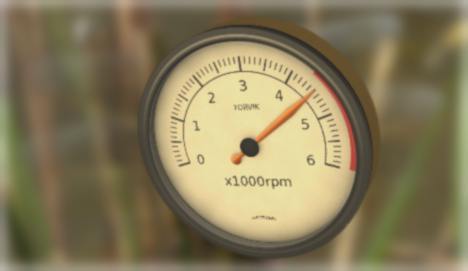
4500 rpm
